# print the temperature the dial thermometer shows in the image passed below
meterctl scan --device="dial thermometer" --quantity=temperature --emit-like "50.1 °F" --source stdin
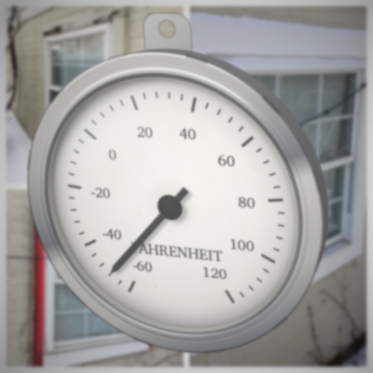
-52 °F
